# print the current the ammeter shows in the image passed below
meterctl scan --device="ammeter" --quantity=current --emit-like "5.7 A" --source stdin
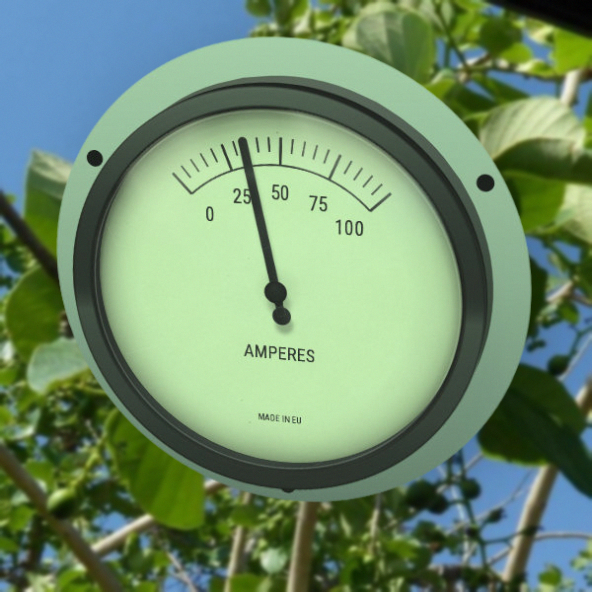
35 A
